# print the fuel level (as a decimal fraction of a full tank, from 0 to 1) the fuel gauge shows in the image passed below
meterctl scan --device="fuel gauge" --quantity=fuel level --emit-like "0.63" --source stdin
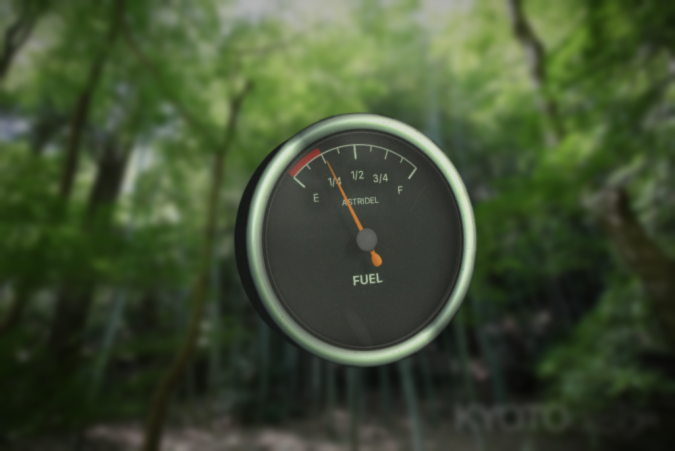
0.25
